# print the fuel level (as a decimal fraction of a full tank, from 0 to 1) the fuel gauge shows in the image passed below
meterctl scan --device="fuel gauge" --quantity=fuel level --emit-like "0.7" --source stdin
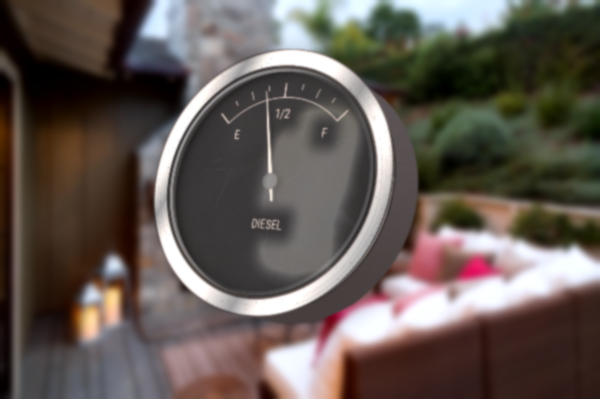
0.375
